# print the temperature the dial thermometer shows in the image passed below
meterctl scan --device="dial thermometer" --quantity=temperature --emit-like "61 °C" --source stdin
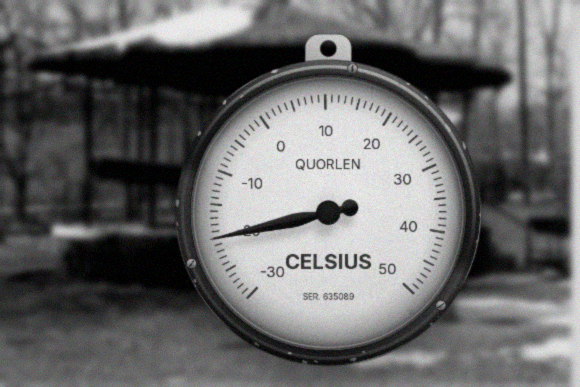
-20 °C
